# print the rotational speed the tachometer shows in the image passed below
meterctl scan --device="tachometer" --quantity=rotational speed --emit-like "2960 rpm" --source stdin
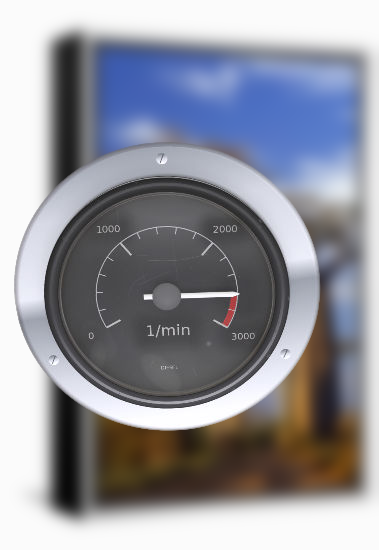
2600 rpm
